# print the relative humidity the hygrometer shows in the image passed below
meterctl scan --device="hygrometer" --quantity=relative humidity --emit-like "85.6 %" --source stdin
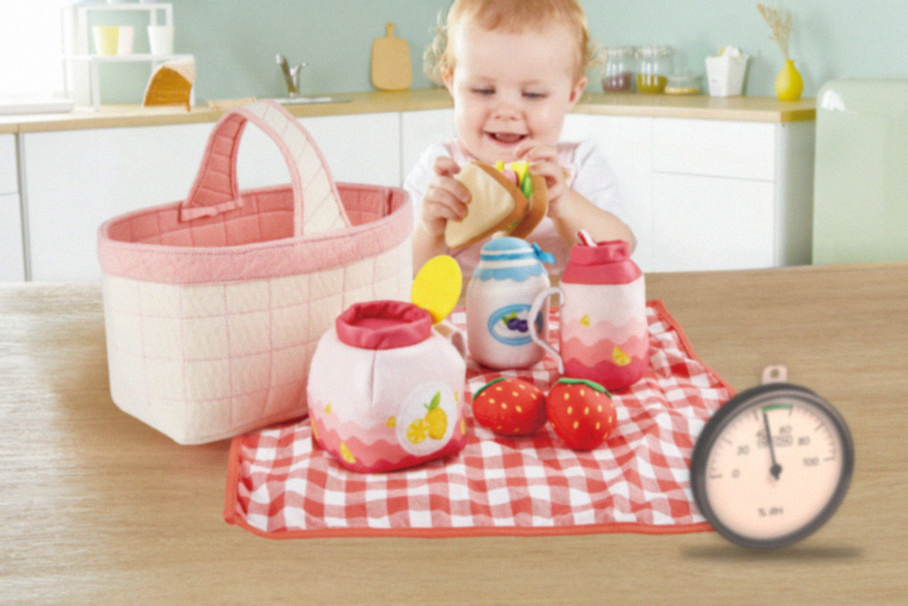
44 %
